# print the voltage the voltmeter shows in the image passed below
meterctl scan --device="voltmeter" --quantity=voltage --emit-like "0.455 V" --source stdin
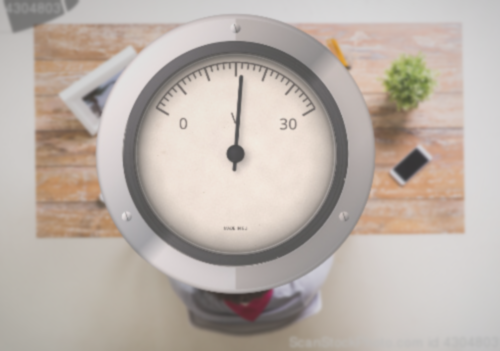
16 V
